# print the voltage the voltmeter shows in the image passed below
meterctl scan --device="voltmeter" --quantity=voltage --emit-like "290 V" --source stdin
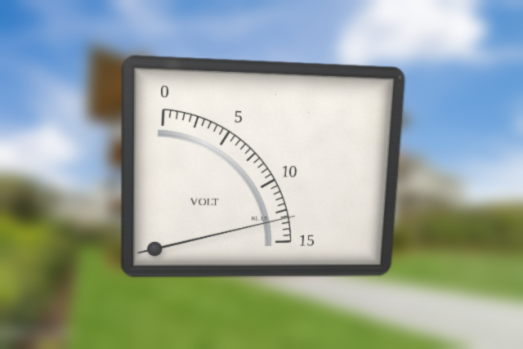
13 V
